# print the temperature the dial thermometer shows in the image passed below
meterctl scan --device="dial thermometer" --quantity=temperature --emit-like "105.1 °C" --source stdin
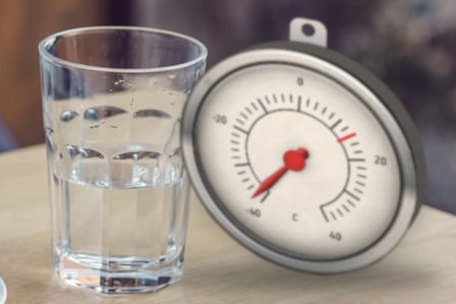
-38 °C
